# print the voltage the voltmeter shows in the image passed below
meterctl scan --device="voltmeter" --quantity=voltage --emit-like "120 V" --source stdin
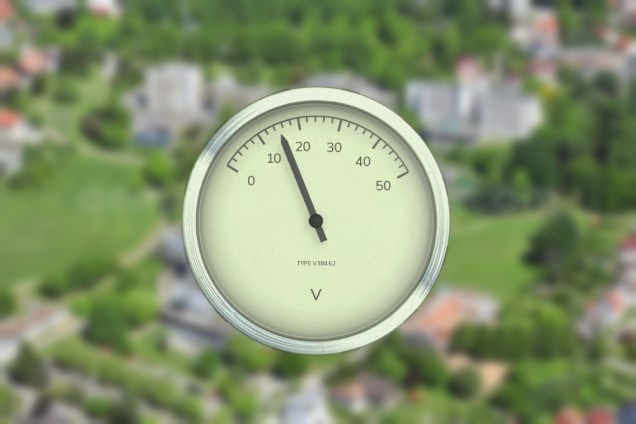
15 V
